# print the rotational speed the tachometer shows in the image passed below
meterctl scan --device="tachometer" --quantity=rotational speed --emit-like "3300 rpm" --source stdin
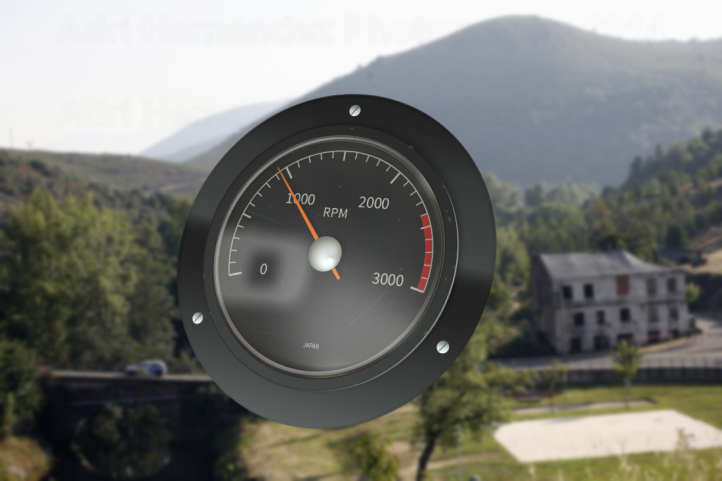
950 rpm
